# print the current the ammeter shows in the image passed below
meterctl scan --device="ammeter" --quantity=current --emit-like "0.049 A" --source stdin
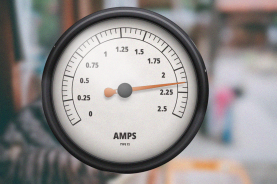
2.15 A
